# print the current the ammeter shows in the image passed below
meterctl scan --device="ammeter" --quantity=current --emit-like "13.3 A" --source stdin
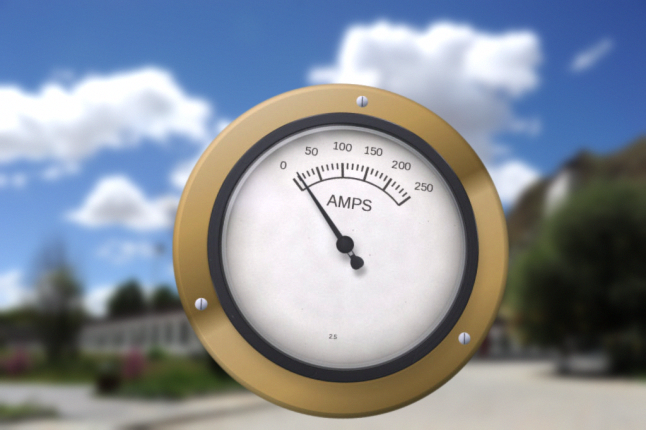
10 A
